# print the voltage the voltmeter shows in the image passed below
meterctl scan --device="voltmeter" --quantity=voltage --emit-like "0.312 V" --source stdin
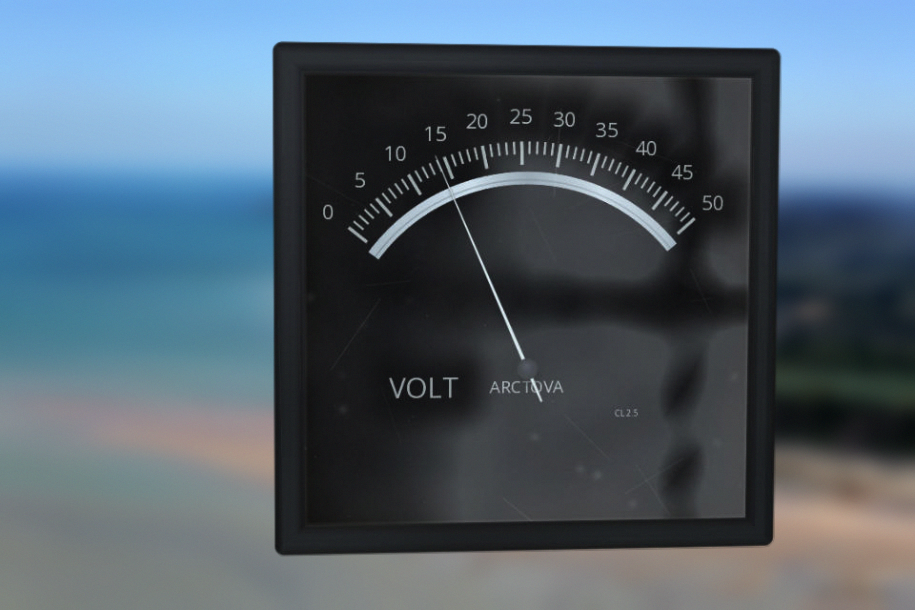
14 V
